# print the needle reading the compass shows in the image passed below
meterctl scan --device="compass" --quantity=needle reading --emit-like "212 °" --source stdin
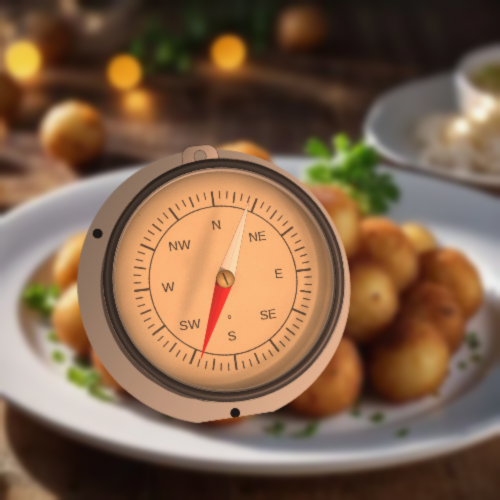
205 °
